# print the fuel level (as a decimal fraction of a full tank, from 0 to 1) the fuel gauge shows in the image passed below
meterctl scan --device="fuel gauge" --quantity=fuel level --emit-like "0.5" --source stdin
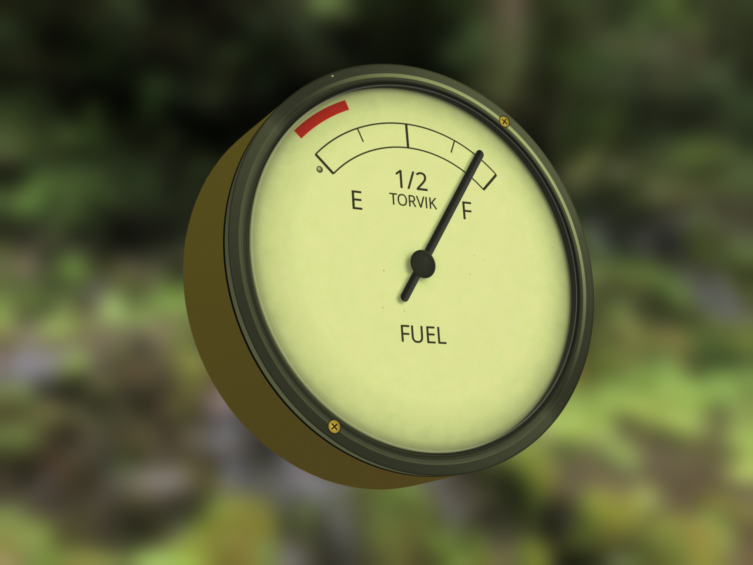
0.875
